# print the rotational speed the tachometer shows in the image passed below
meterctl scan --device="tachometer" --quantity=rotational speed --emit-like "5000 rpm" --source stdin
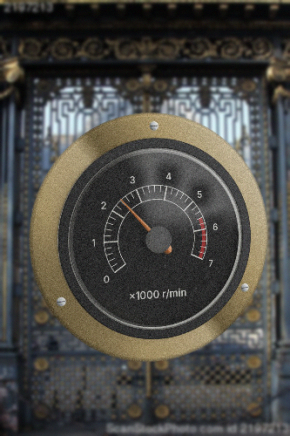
2400 rpm
